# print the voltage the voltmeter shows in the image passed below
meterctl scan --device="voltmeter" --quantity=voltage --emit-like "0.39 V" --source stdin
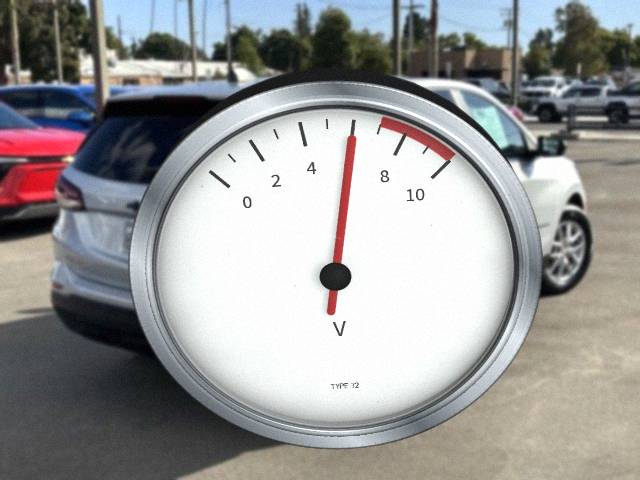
6 V
